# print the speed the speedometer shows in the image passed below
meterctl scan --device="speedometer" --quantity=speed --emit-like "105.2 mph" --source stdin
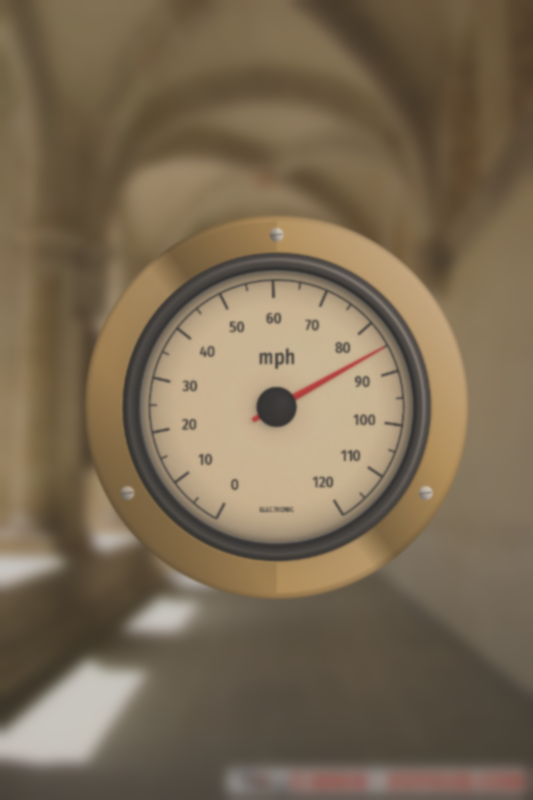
85 mph
